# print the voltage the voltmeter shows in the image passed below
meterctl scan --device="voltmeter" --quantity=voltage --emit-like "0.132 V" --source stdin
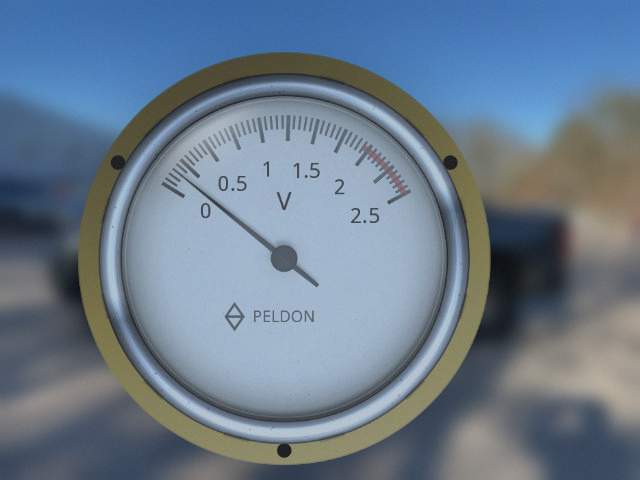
0.15 V
